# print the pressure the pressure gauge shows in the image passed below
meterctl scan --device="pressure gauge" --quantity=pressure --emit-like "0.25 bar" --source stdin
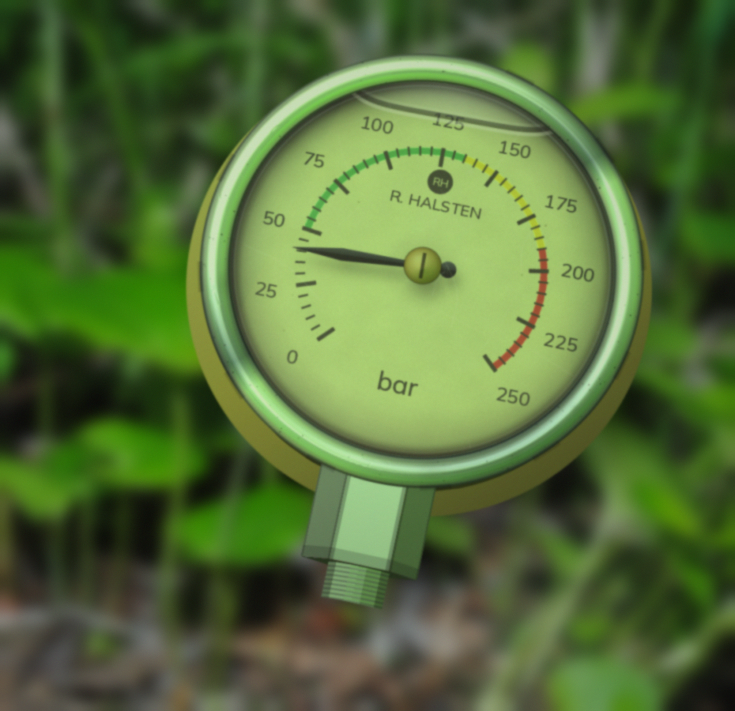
40 bar
